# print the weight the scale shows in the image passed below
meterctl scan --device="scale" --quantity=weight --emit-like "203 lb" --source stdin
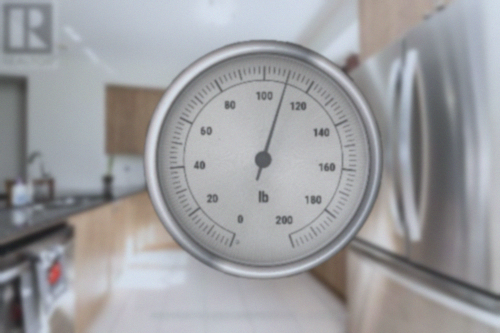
110 lb
